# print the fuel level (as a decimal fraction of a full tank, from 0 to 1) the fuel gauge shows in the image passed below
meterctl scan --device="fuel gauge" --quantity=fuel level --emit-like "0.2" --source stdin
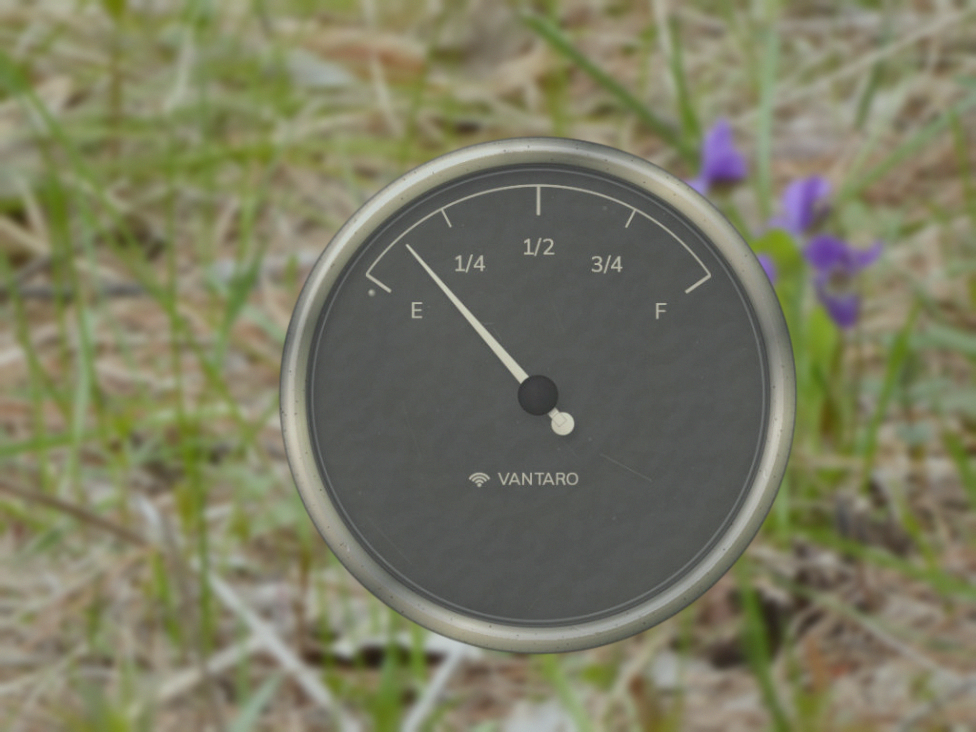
0.125
